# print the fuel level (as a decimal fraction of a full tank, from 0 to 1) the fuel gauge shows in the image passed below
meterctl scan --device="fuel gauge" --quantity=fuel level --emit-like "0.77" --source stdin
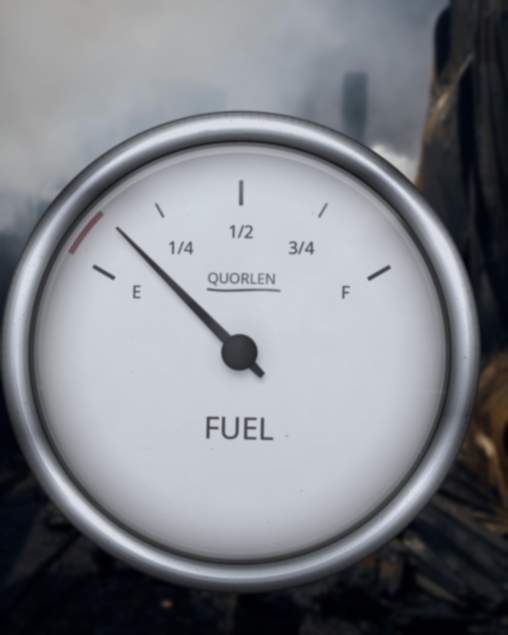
0.125
